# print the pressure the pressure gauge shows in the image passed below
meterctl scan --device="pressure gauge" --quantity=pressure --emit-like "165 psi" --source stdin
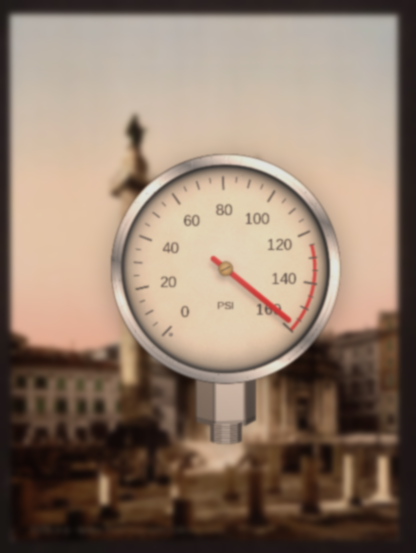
157.5 psi
